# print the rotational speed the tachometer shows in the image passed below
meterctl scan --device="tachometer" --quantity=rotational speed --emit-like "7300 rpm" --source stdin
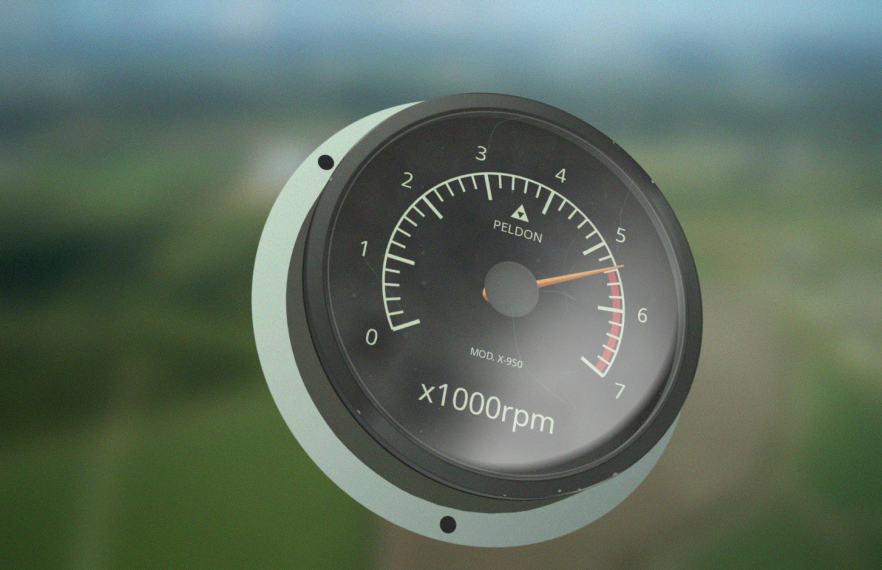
5400 rpm
